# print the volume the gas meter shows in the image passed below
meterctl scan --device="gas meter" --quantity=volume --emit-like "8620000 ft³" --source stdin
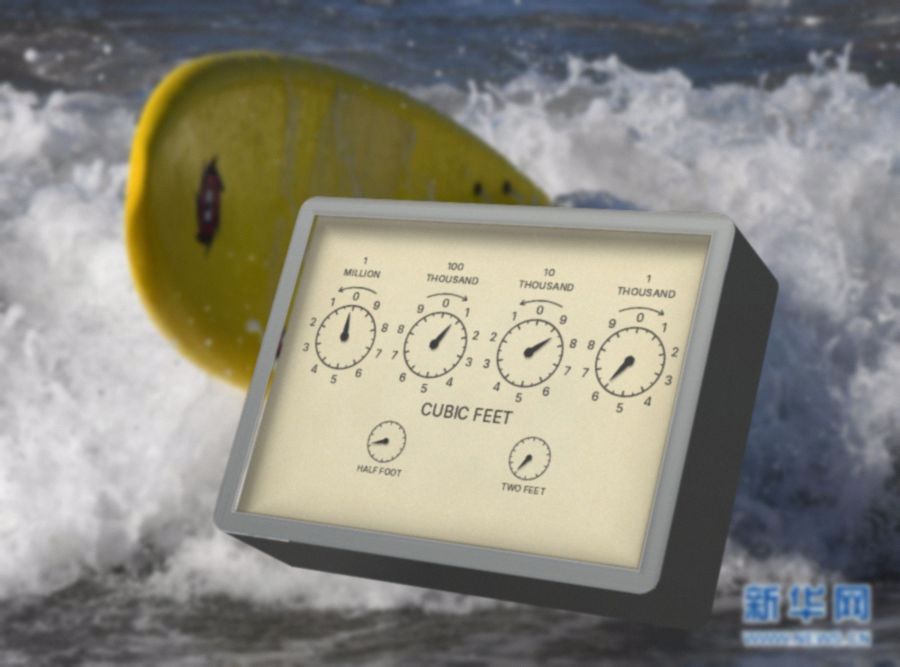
8600 ft³
